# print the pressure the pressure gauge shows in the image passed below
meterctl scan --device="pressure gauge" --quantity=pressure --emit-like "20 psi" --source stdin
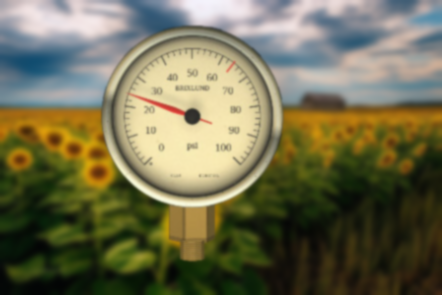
24 psi
